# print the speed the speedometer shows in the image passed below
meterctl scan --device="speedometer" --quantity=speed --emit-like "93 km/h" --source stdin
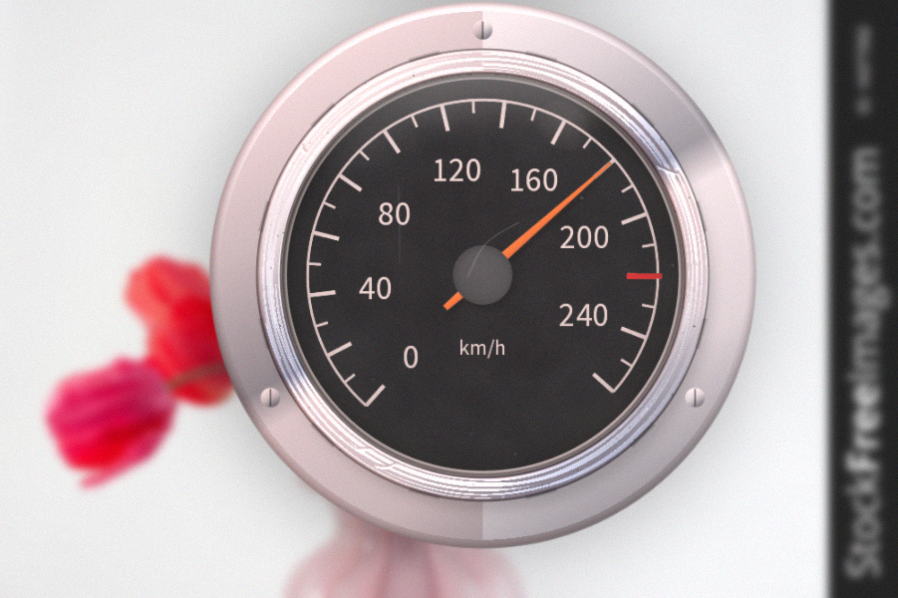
180 km/h
